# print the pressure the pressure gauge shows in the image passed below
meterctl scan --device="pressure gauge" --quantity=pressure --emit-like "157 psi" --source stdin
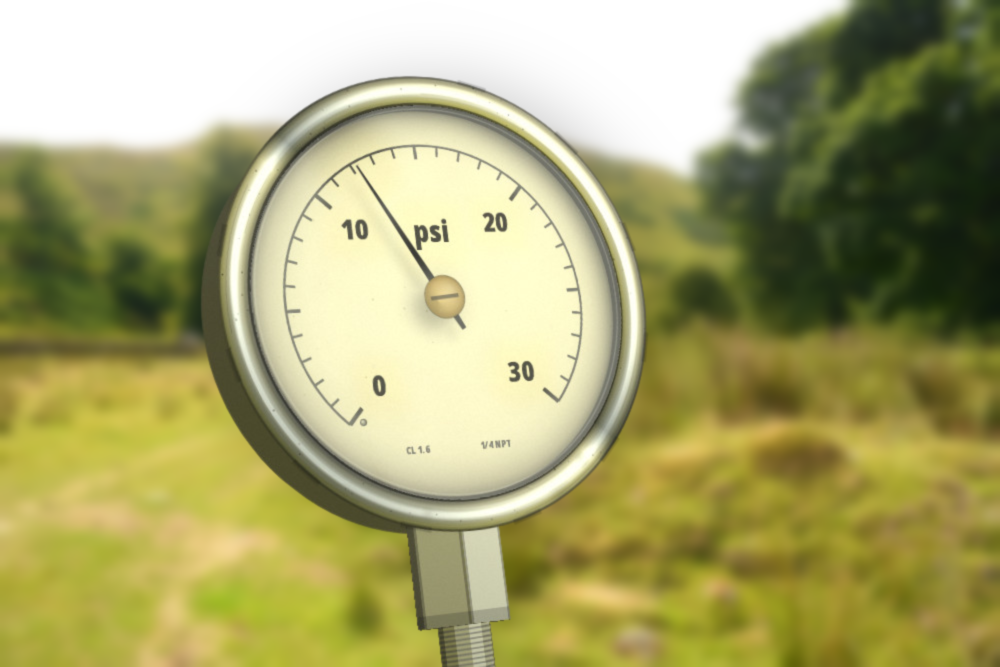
12 psi
